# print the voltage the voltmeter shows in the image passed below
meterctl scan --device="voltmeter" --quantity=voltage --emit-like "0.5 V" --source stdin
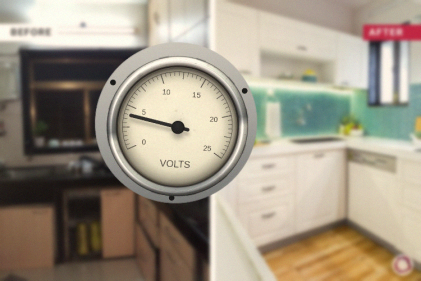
4 V
